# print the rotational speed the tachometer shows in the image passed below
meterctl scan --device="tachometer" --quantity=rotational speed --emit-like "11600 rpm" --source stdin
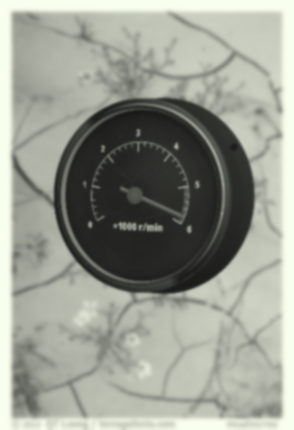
5800 rpm
